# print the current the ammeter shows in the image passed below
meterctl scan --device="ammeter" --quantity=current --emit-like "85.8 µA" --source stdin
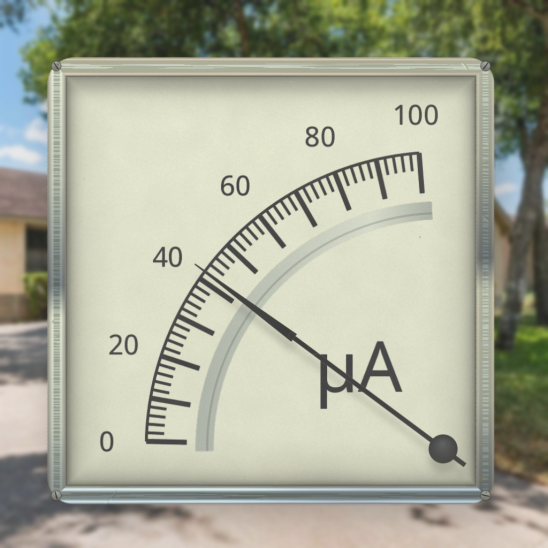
42 µA
